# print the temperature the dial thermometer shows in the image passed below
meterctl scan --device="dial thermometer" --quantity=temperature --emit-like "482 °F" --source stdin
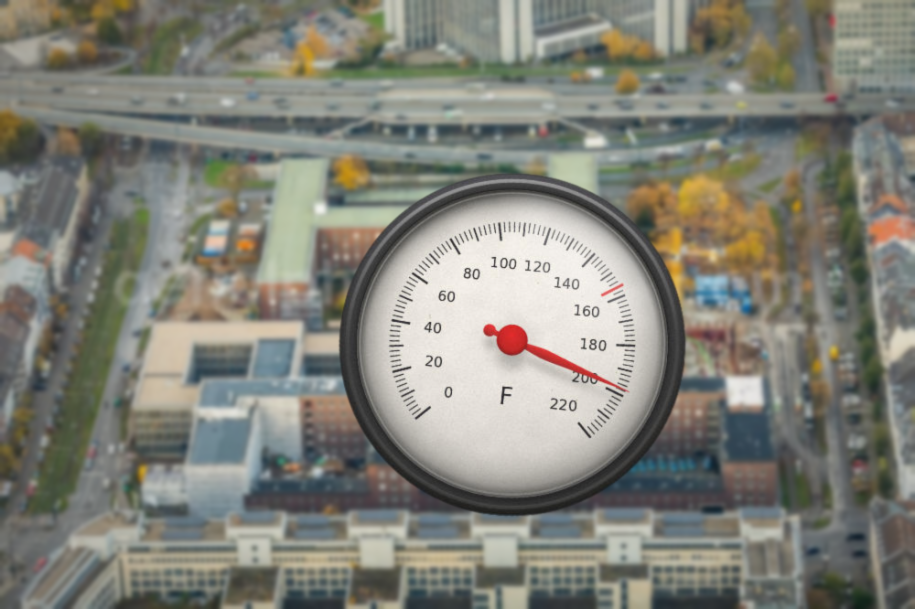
198 °F
